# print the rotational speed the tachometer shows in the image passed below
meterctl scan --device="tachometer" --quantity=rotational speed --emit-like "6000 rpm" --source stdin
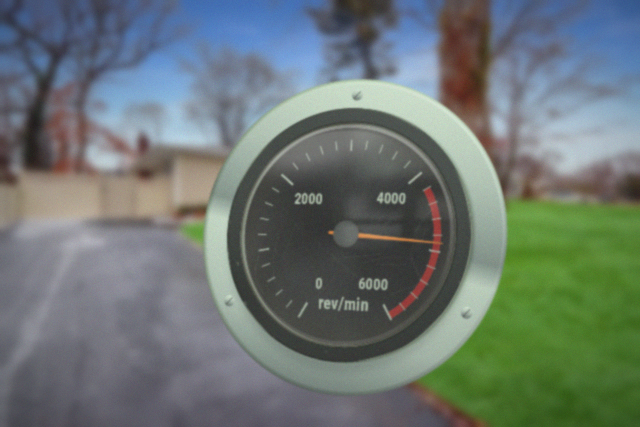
4900 rpm
